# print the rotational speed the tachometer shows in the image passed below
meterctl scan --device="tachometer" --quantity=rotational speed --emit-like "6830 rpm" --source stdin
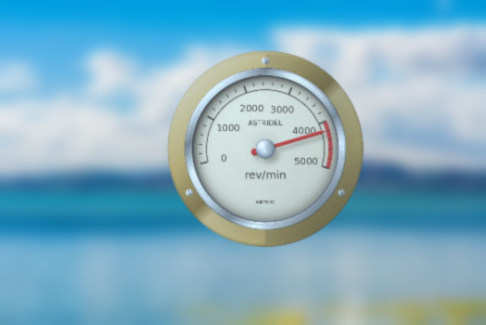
4200 rpm
